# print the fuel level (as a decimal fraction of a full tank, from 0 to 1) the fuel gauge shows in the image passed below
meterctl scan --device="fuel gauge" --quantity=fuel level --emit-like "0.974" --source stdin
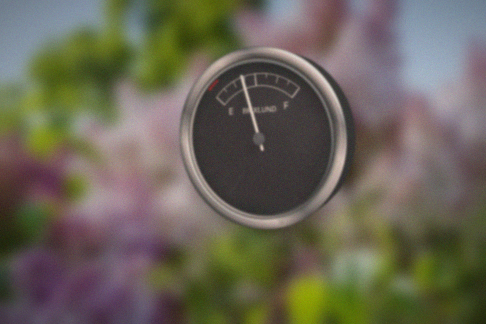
0.375
